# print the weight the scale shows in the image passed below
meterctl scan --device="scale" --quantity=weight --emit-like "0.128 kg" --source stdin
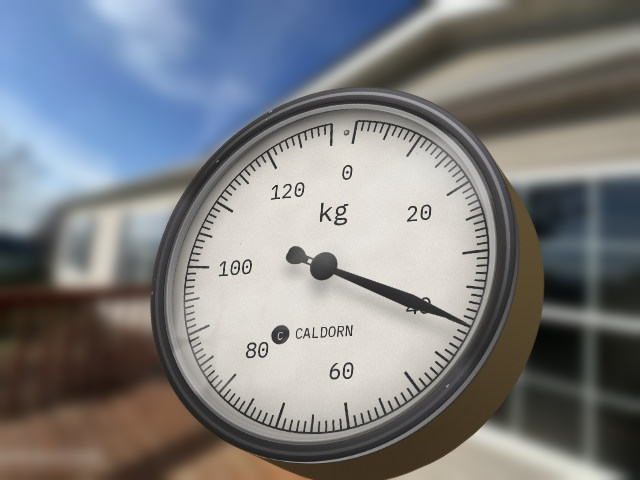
40 kg
